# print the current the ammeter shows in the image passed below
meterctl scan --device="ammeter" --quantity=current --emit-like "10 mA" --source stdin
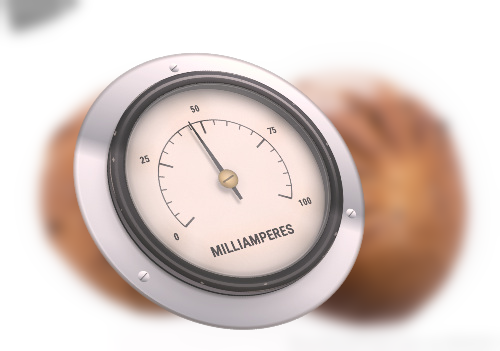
45 mA
